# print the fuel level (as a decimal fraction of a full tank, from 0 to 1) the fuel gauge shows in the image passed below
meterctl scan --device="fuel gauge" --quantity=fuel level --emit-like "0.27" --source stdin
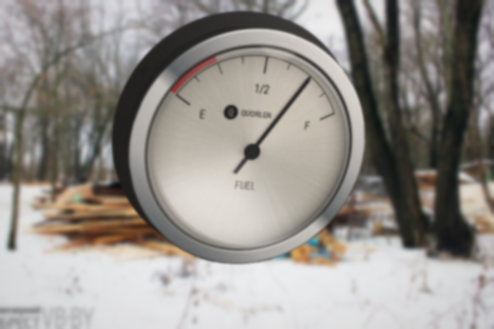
0.75
